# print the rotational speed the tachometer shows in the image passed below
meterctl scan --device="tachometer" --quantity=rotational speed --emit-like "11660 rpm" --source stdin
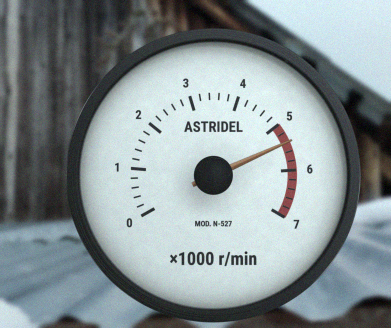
5400 rpm
